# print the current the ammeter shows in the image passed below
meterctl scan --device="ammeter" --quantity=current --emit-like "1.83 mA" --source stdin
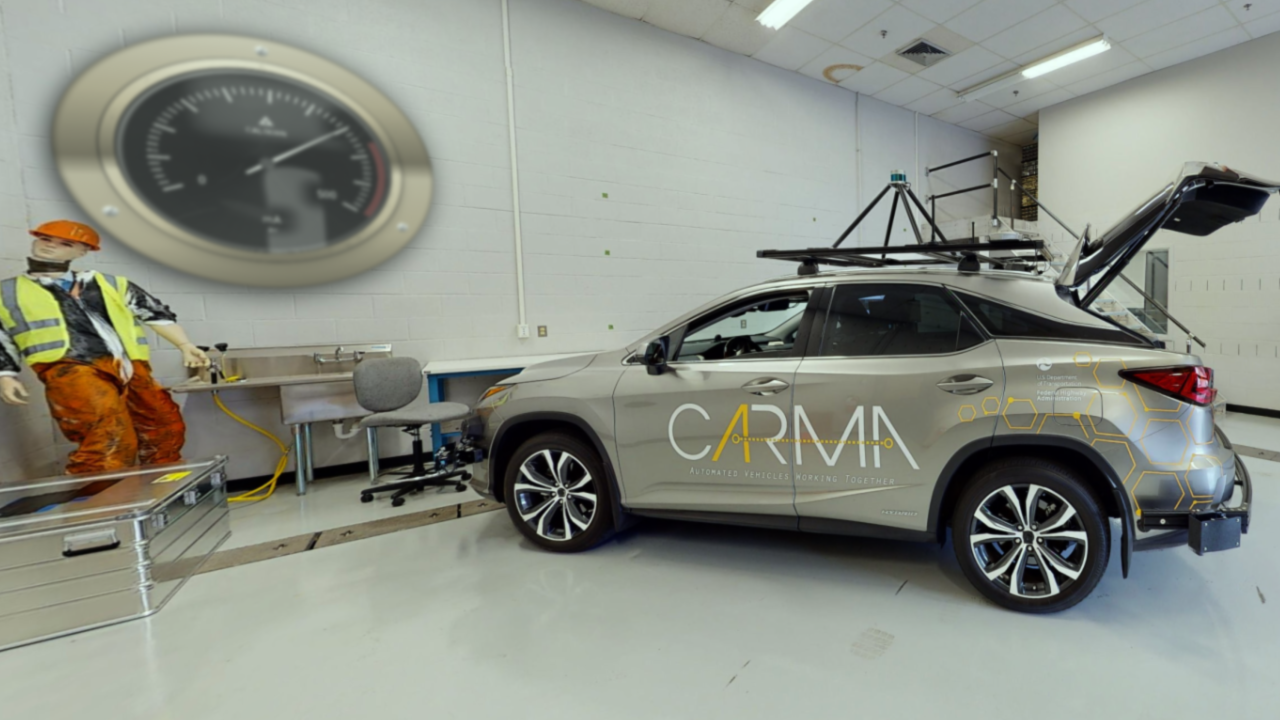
350 mA
